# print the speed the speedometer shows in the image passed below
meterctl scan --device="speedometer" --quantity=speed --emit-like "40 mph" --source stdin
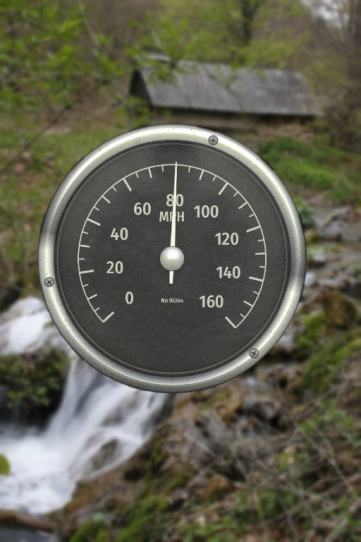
80 mph
